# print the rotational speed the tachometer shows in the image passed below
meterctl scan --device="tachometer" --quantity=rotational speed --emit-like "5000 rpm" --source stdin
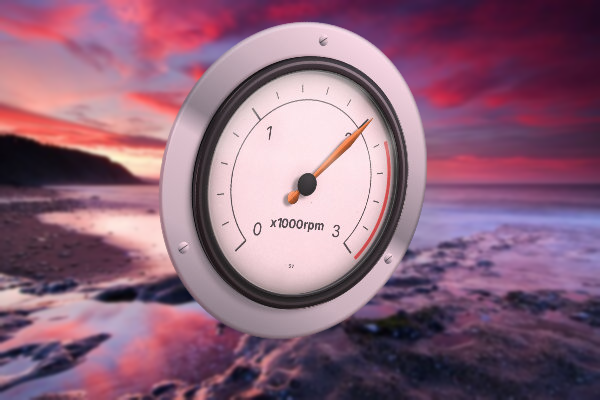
2000 rpm
